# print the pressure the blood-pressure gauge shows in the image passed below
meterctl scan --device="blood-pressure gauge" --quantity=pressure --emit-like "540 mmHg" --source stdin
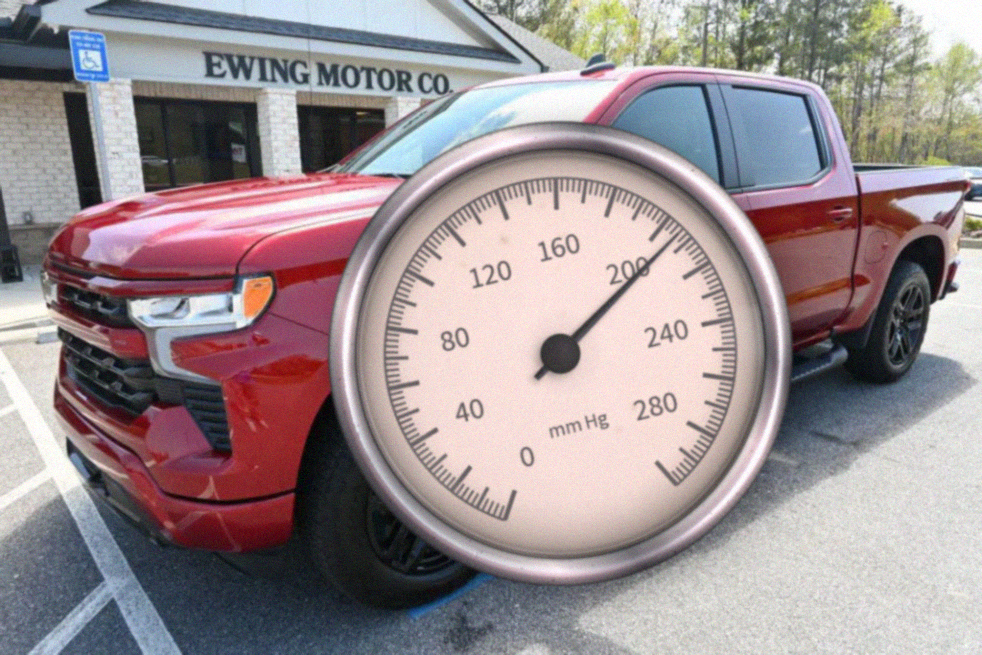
206 mmHg
